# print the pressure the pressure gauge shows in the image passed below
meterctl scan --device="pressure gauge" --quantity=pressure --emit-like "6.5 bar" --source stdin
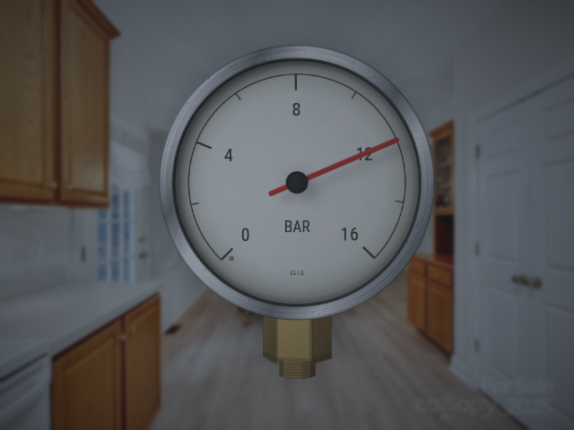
12 bar
